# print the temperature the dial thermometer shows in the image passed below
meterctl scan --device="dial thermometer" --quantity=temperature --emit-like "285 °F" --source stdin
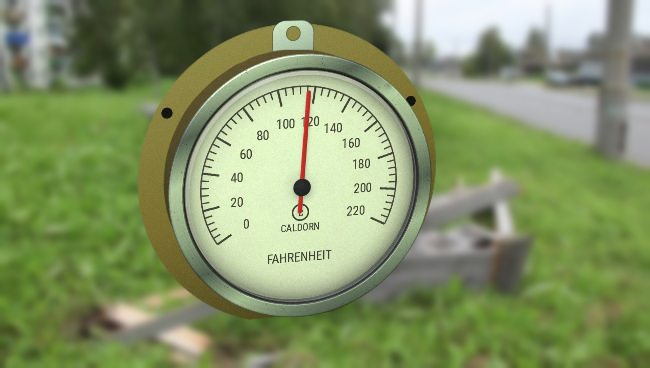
116 °F
